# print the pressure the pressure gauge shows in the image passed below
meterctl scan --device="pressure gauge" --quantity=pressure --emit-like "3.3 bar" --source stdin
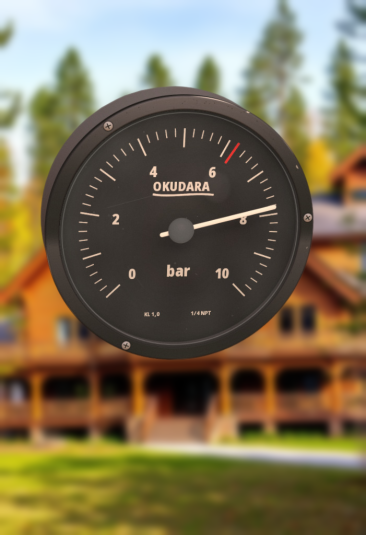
7.8 bar
